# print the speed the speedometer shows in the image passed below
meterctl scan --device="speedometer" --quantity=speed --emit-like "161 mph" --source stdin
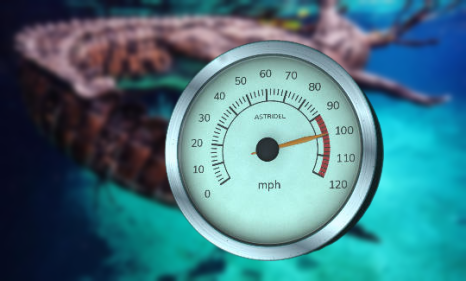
100 mph
